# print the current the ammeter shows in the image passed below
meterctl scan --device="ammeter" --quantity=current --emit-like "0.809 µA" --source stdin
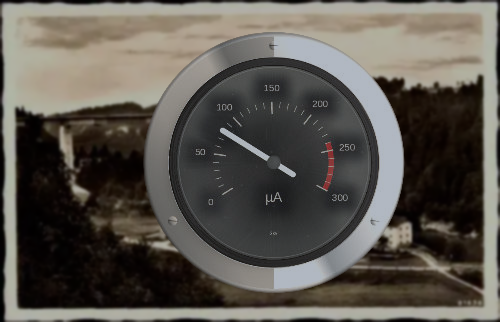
80 µA
